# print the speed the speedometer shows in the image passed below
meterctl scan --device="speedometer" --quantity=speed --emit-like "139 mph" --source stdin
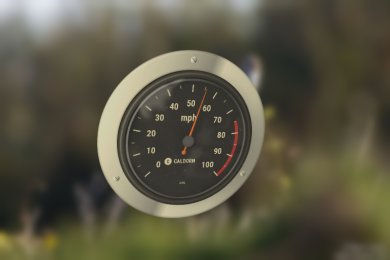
55 mph
